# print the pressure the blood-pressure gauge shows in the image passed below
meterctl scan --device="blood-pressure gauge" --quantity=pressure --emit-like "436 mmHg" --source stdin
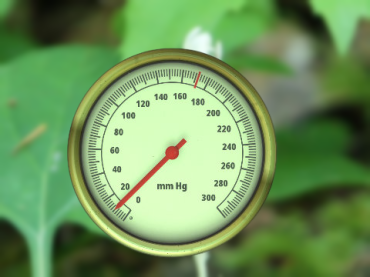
10 mmHg
